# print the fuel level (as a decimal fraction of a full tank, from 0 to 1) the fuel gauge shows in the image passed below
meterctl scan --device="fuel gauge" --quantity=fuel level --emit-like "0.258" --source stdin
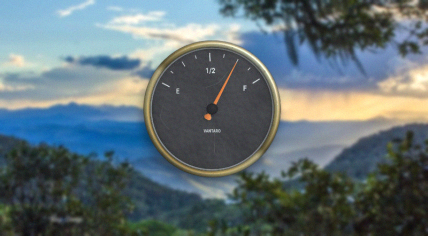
0.75
